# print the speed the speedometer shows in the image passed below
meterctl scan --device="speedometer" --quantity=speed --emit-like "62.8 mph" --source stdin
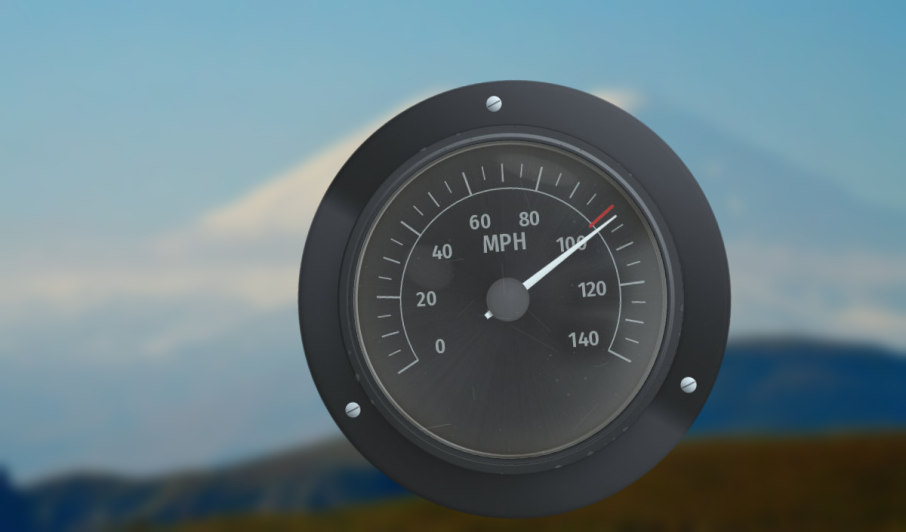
102.5 mph
